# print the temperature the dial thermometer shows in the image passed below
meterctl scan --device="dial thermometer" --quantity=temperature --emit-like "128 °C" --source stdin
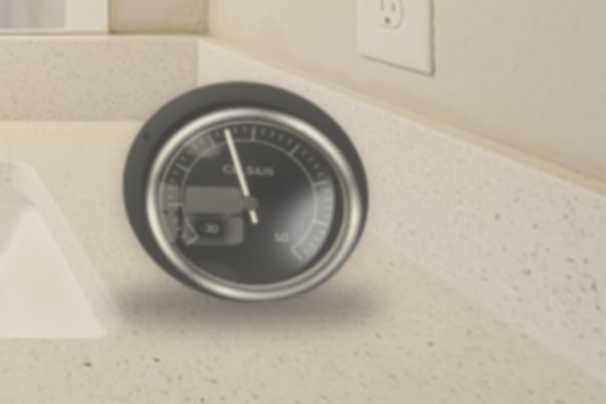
4 °C
